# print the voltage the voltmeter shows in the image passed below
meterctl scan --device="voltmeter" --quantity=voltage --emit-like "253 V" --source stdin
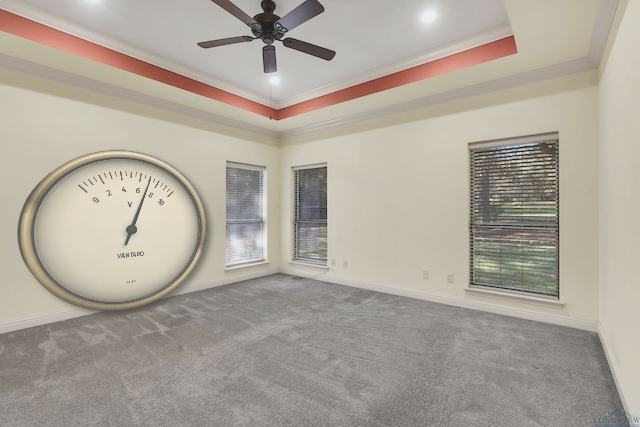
7 V
